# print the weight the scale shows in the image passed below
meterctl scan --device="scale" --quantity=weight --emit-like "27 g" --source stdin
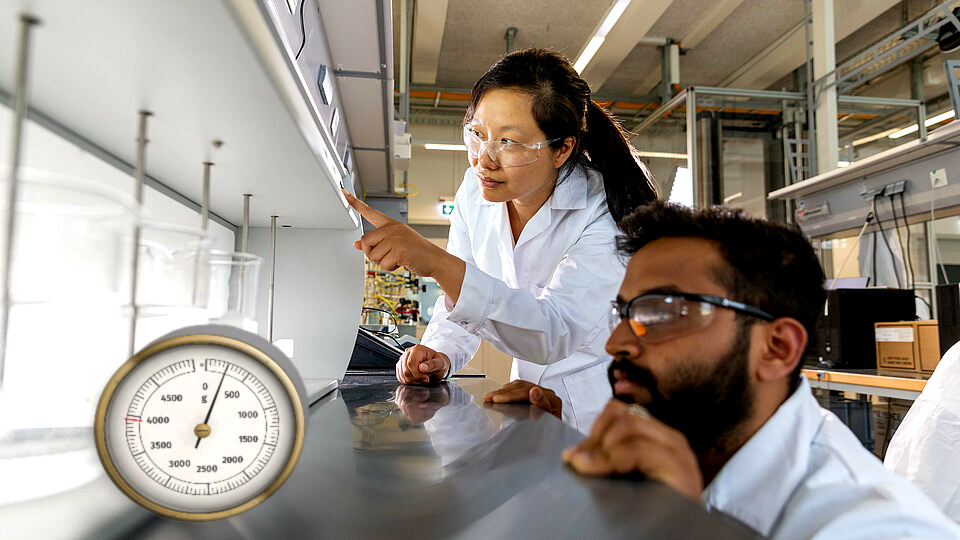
250 g
